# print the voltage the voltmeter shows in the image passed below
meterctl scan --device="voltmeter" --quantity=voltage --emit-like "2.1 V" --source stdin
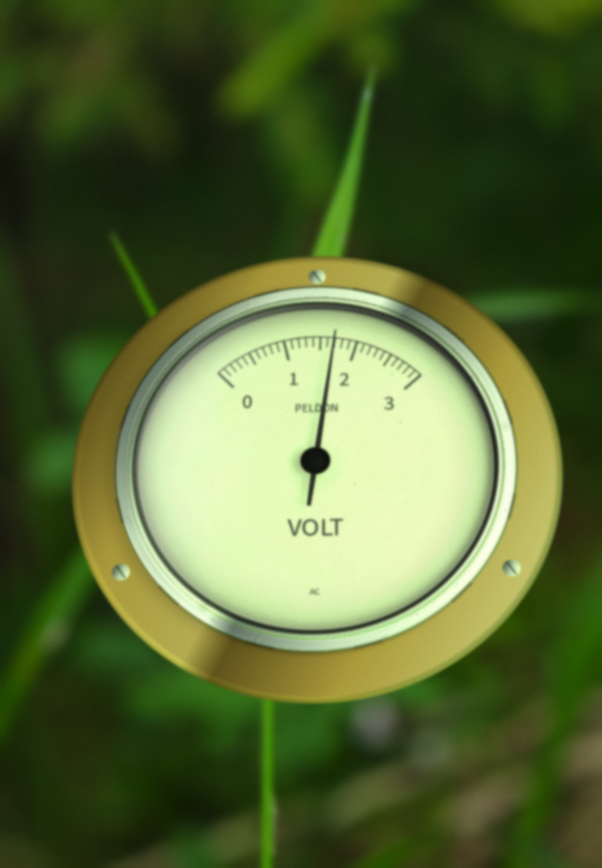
1.7 V
